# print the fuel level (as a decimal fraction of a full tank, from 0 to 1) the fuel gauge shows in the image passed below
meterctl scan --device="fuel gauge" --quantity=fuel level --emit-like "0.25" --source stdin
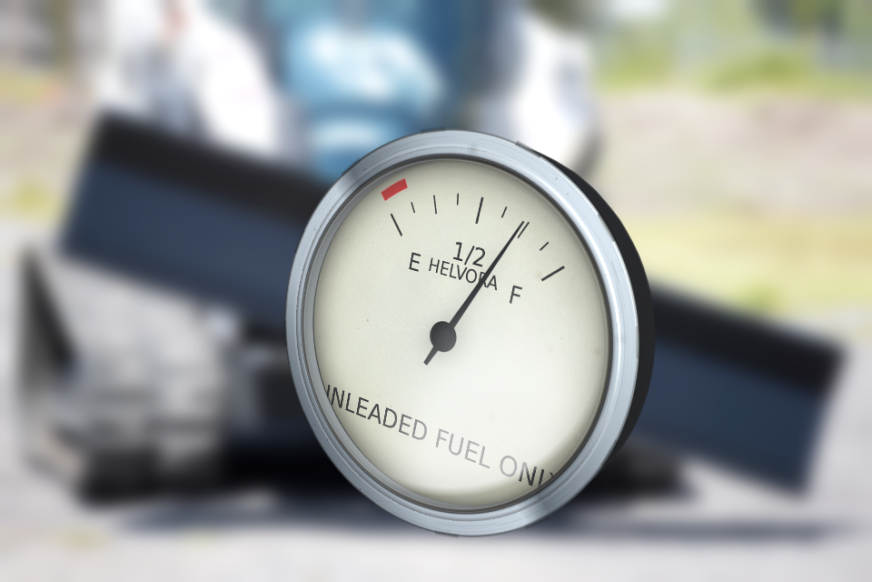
0.75
